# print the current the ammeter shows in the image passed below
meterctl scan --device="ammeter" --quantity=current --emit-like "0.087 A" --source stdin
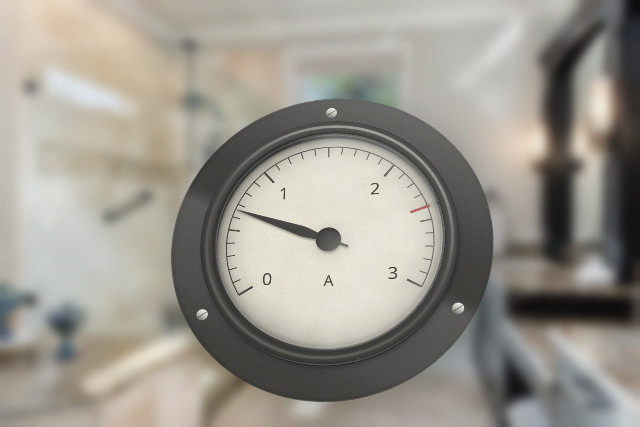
0.65 A
